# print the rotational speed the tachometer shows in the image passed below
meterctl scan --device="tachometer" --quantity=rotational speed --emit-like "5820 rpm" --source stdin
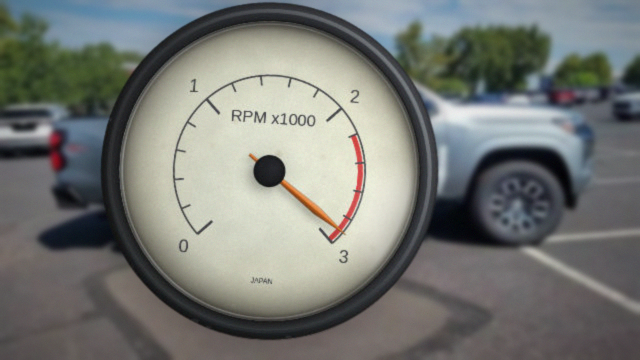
2900 rpm
